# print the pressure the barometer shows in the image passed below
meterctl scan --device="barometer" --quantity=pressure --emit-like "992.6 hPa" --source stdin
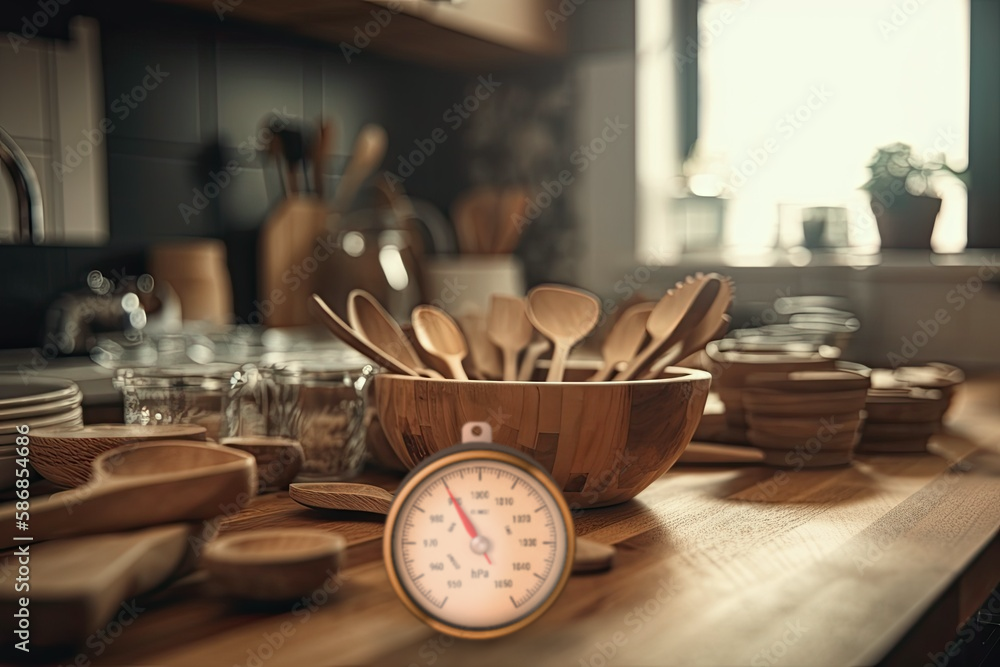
990 hPa
